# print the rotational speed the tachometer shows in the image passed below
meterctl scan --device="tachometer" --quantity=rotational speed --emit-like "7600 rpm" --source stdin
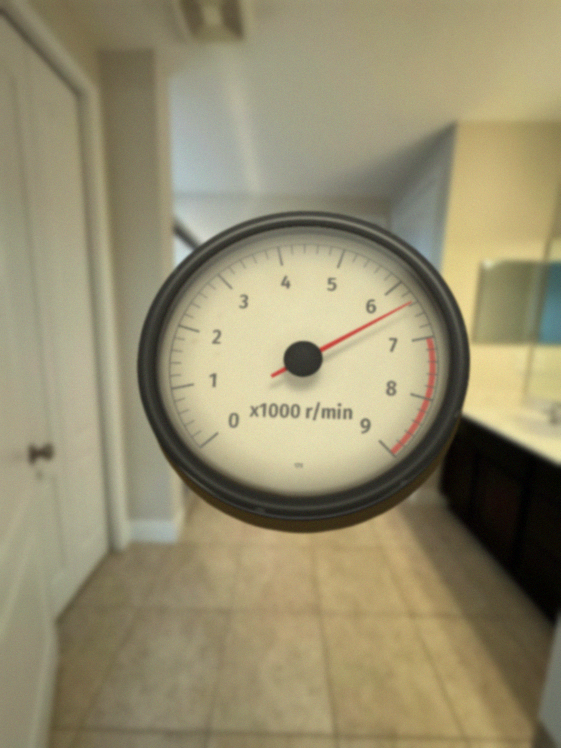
6400 rpm
